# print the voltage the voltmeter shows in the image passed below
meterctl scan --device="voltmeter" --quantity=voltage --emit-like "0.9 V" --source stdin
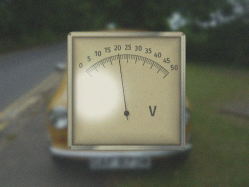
20 V
